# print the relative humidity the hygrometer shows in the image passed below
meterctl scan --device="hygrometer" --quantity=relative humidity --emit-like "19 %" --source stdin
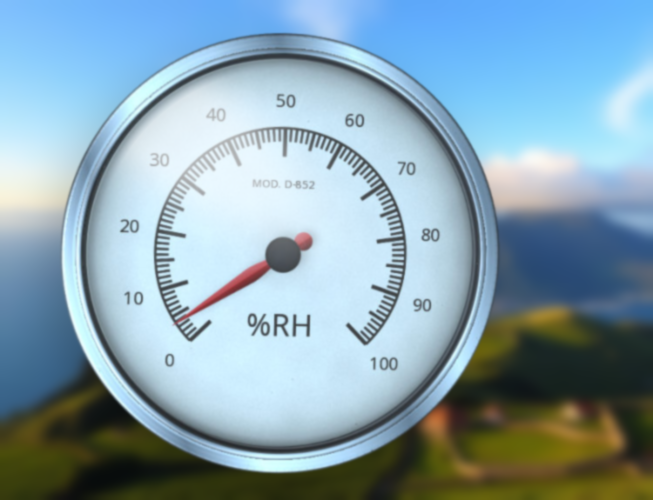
4 %
